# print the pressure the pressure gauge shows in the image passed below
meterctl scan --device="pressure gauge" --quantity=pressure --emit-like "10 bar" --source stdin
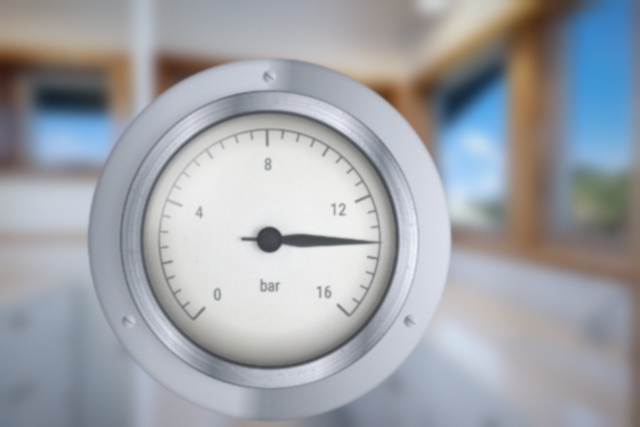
13.5 bar
